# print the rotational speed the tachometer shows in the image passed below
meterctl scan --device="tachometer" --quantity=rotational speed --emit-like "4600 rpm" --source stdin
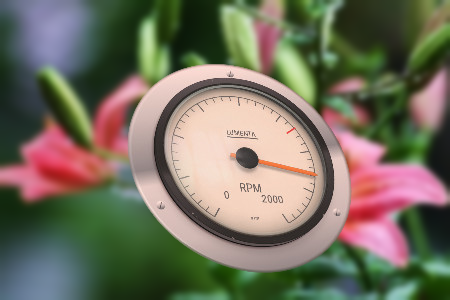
1650 rpm
